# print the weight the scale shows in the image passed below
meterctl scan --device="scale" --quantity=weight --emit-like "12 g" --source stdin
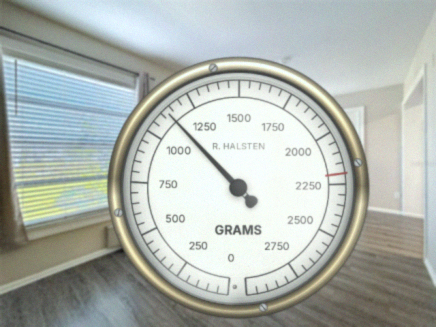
1125 g
